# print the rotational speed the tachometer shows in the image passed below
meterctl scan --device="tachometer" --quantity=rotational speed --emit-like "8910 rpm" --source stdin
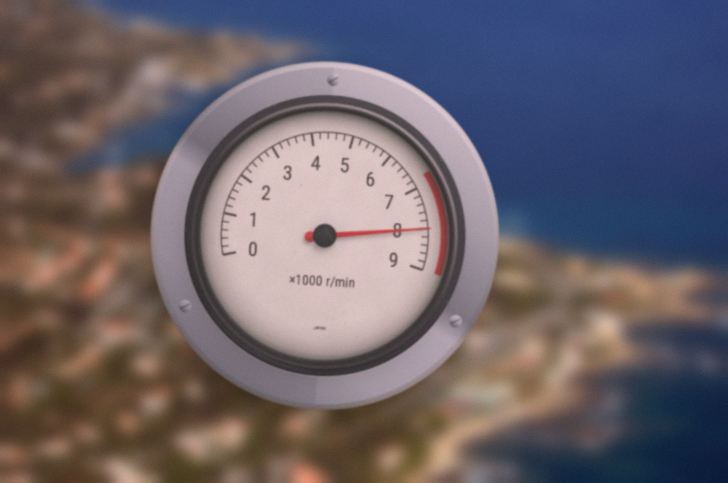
8000 rpm
